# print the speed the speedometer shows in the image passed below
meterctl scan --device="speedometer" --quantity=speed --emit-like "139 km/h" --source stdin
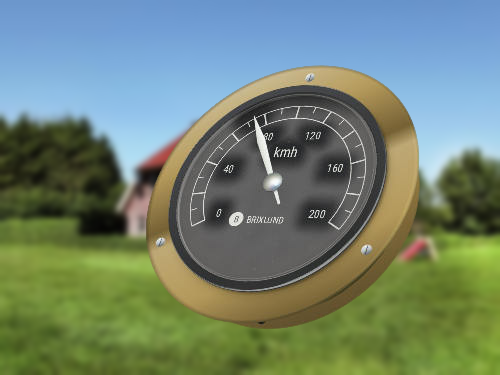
75 km/h
